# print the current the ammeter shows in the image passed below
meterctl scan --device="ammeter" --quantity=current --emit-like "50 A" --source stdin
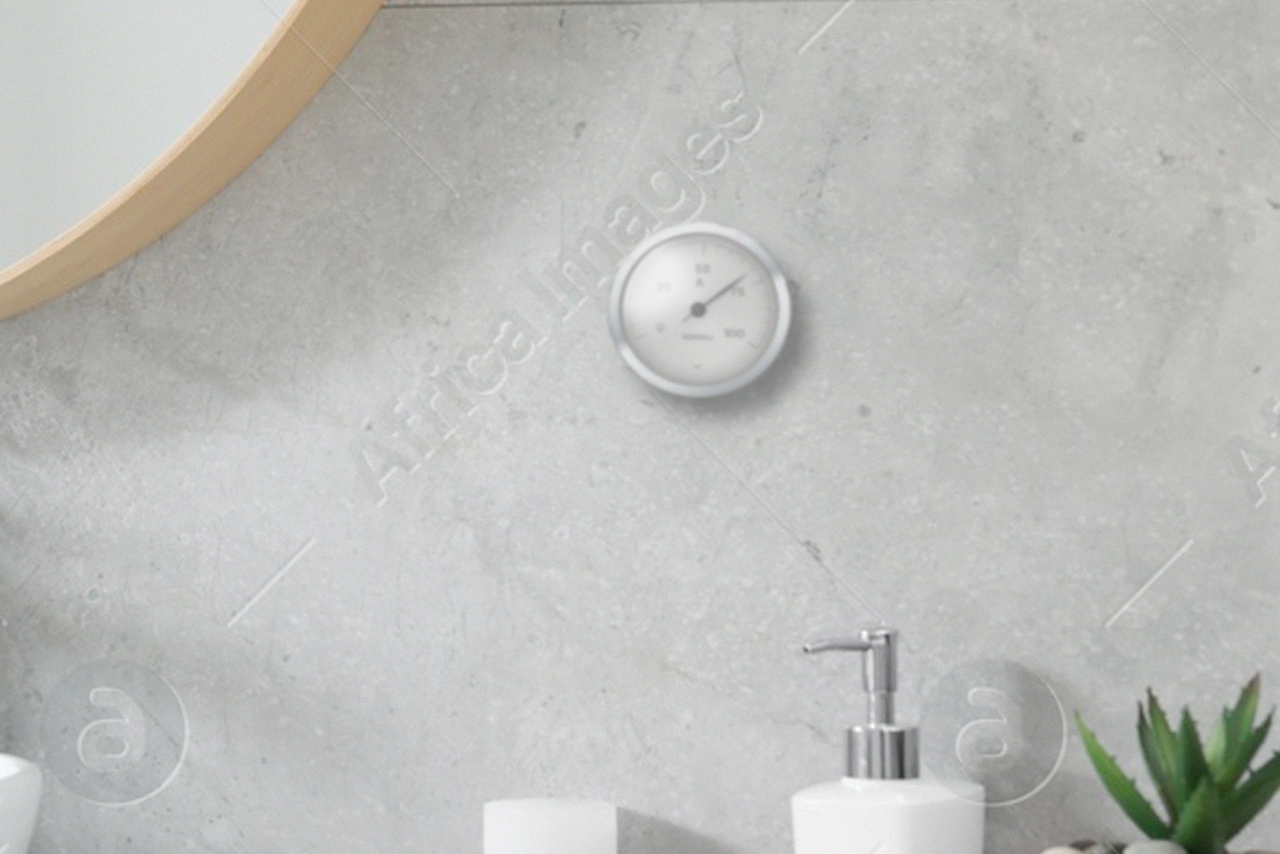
70 A
